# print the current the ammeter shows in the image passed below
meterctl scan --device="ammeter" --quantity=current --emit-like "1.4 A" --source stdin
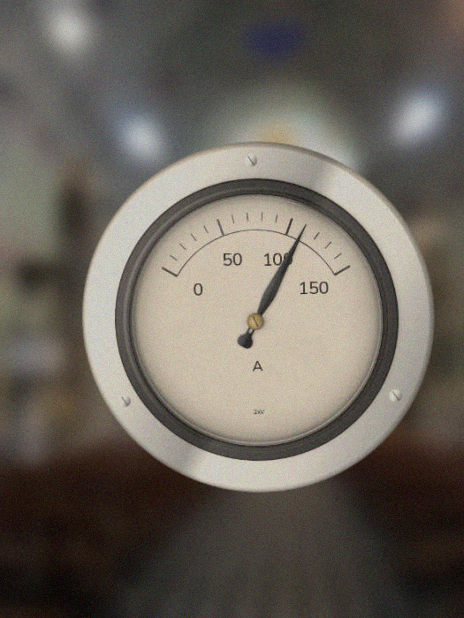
110 A
